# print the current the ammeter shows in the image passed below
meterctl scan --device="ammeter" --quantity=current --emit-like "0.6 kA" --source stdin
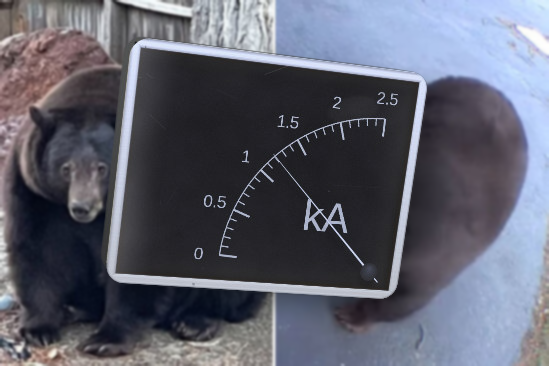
1.2 kA
